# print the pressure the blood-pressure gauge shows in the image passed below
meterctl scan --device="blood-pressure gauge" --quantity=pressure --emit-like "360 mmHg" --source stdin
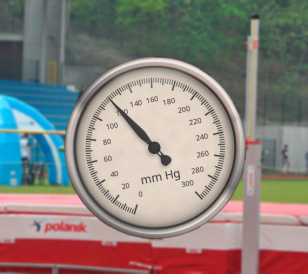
120 mmHg
